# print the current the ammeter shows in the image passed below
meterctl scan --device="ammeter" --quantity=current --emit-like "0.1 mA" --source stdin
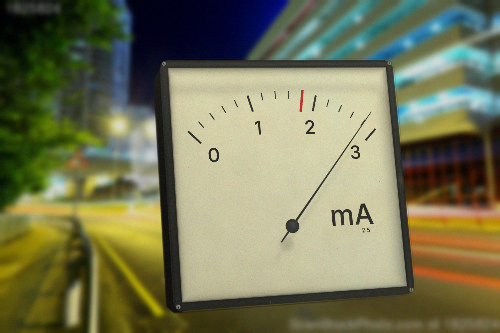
2.8 mA
